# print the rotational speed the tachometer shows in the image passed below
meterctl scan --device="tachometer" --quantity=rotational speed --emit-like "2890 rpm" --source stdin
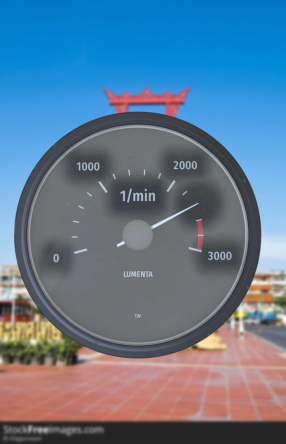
2400 rpm
